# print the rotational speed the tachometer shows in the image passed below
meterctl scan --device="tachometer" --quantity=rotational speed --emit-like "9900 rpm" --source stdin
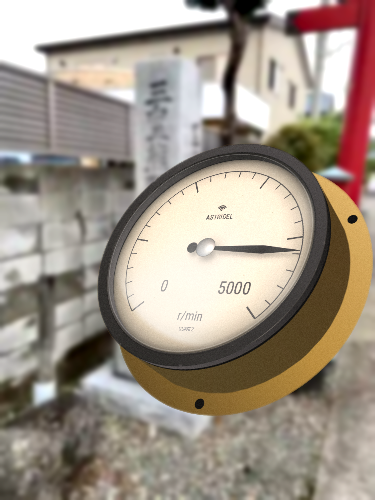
4200 rpm
